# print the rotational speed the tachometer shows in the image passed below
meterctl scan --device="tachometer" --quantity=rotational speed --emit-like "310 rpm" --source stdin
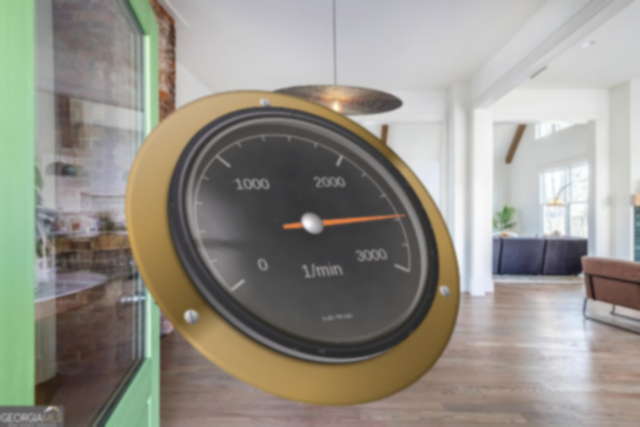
2600 rpm
